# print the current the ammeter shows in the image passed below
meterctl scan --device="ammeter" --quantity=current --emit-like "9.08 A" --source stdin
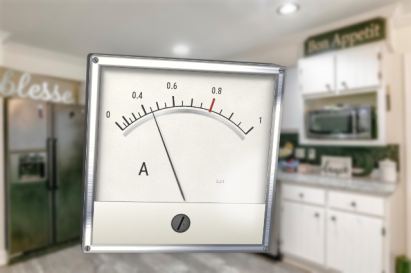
0.45 A
